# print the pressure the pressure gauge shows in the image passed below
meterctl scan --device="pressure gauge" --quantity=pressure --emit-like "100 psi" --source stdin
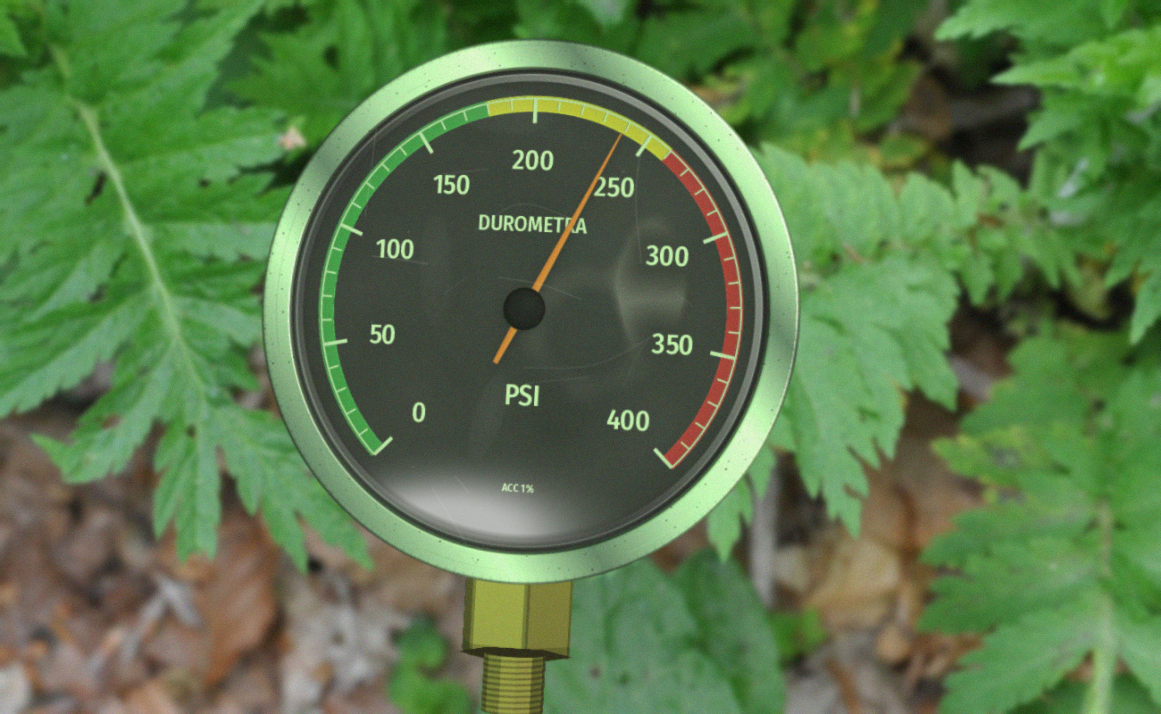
240 psi
